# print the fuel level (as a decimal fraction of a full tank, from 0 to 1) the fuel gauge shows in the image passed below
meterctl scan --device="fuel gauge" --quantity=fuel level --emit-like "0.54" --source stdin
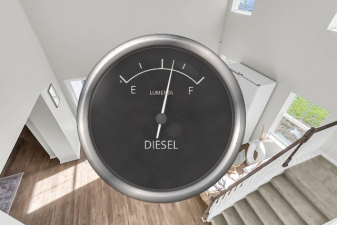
0.625
